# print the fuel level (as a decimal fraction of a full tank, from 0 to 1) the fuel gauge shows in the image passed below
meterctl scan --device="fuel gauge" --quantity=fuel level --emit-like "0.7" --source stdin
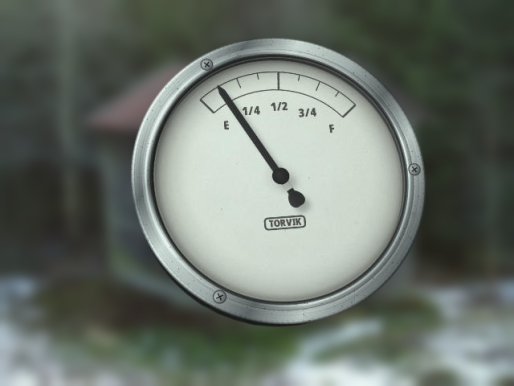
0.125
